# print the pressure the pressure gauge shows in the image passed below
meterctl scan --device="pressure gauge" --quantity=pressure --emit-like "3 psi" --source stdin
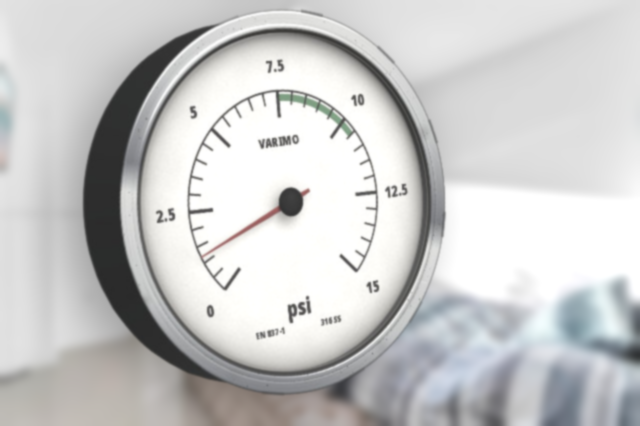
1.25 psi
